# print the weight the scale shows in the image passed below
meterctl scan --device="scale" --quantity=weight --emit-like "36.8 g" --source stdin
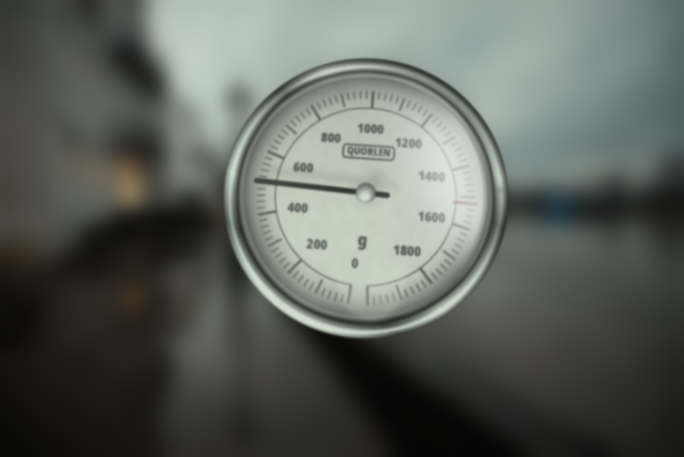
500 g
